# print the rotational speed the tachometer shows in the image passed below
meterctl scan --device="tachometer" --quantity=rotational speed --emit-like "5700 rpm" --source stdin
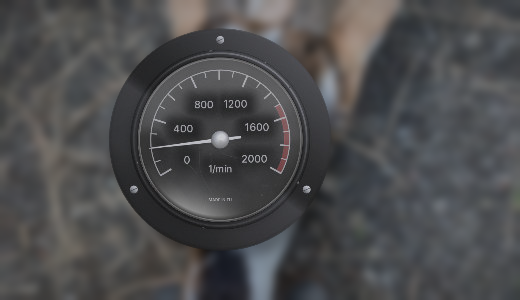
200 rpm
